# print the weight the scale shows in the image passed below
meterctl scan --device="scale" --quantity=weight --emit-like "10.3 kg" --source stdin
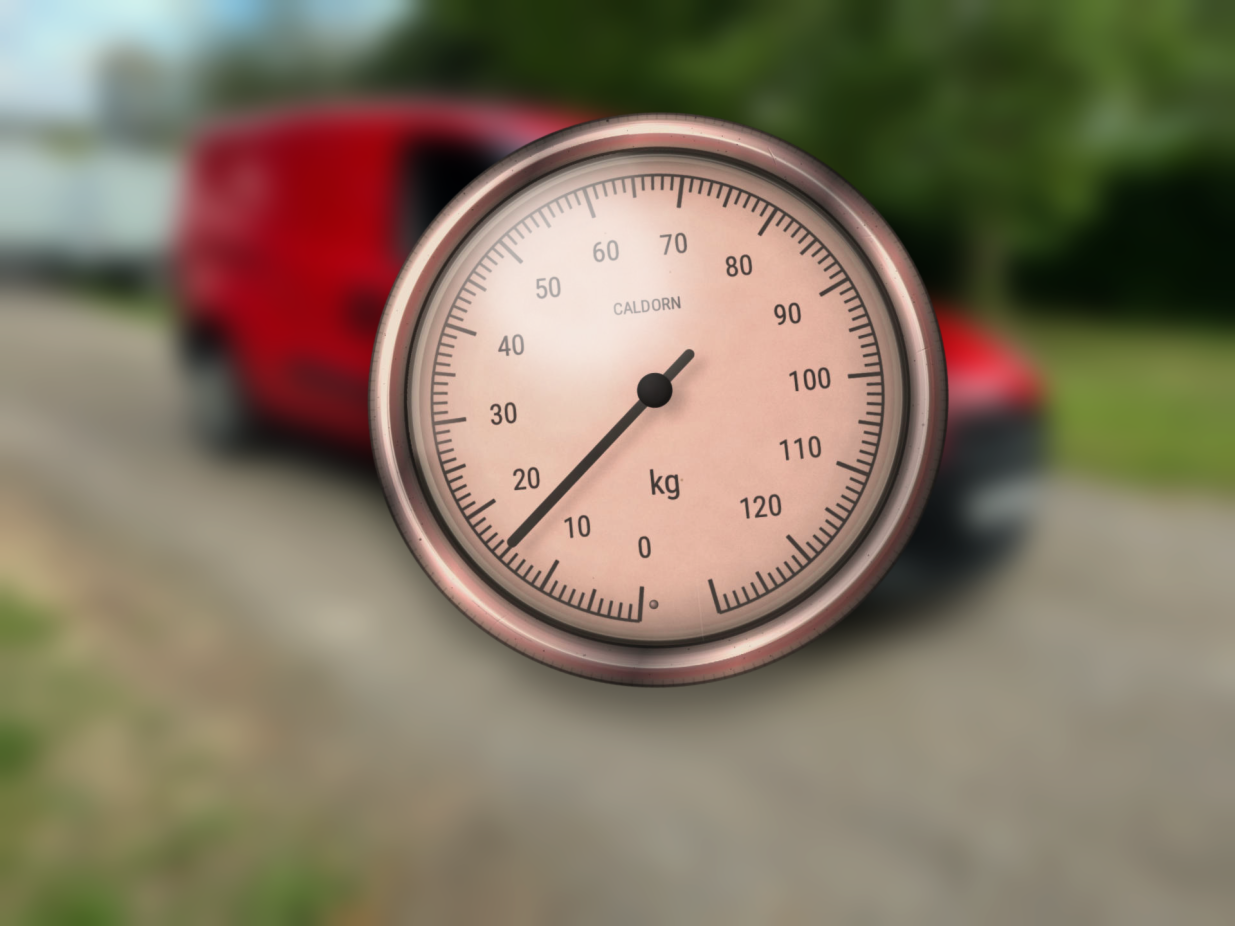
15 kg
